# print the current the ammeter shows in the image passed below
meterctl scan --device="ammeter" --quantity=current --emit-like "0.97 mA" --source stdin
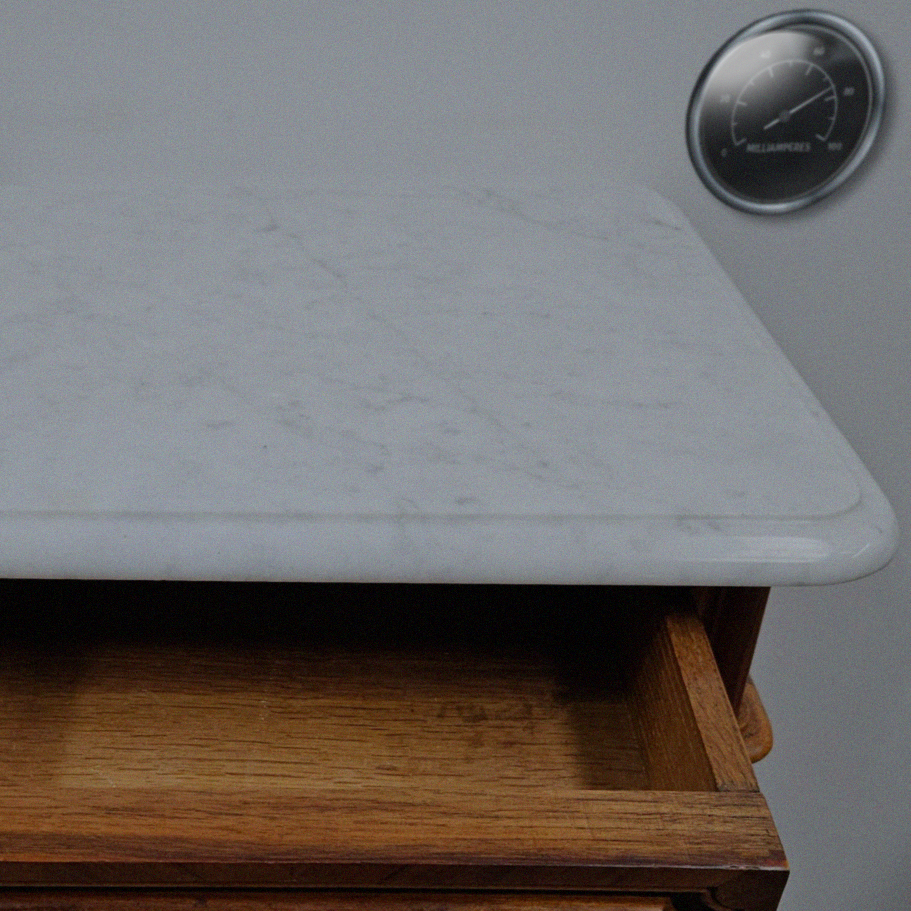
75 mA
